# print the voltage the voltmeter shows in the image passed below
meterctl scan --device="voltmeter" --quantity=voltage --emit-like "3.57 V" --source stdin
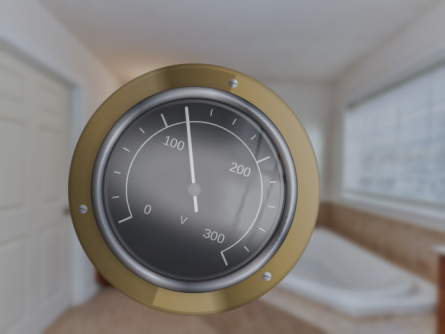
120 V
